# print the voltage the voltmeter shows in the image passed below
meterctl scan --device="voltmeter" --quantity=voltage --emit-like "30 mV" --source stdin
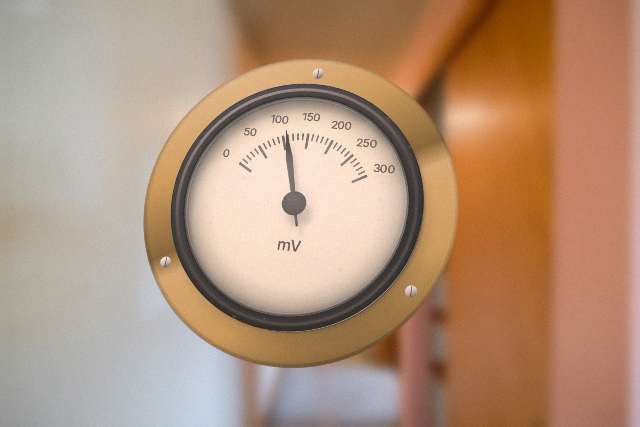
110 mV
